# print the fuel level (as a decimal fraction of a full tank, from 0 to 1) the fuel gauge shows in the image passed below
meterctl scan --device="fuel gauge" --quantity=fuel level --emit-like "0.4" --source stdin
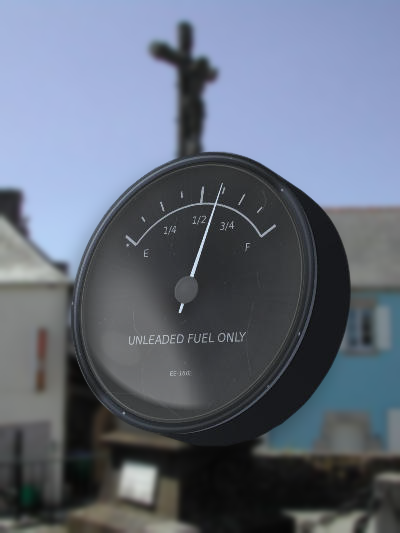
0.625
